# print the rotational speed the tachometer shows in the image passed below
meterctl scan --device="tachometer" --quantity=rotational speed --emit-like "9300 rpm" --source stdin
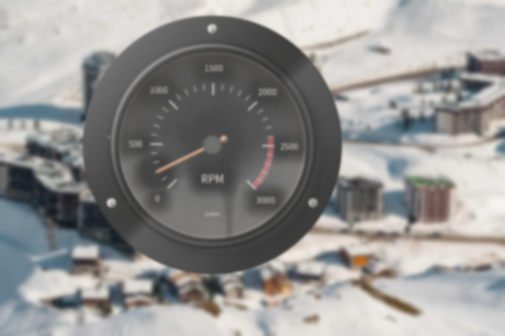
200 rpm
